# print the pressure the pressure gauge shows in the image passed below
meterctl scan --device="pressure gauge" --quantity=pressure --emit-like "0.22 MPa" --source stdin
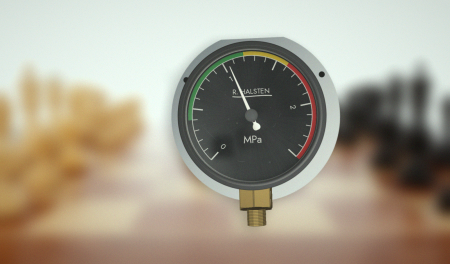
1.05 MPa
